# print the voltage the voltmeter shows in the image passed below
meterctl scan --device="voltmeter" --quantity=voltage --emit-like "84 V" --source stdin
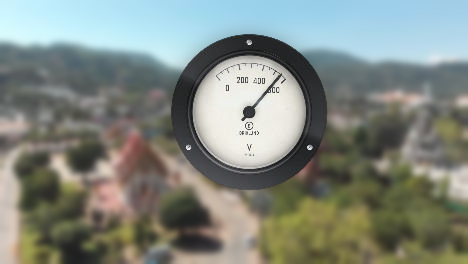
550 V
